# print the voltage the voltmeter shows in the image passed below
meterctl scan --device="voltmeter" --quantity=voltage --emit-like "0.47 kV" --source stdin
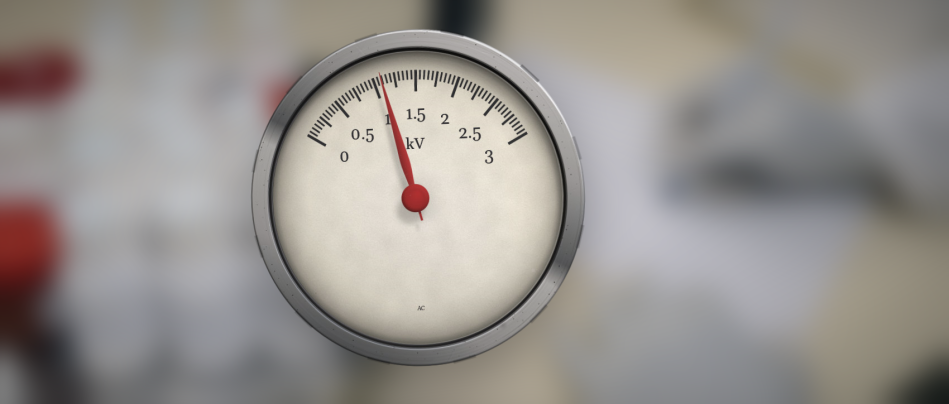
1.1 kV
